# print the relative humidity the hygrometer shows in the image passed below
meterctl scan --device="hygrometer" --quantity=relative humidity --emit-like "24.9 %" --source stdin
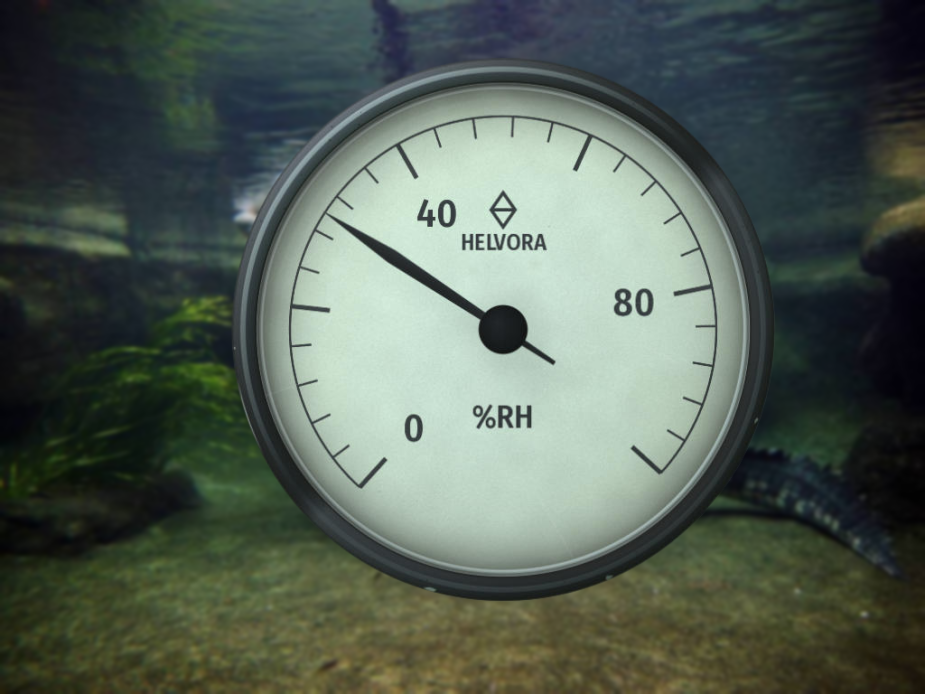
30 %
